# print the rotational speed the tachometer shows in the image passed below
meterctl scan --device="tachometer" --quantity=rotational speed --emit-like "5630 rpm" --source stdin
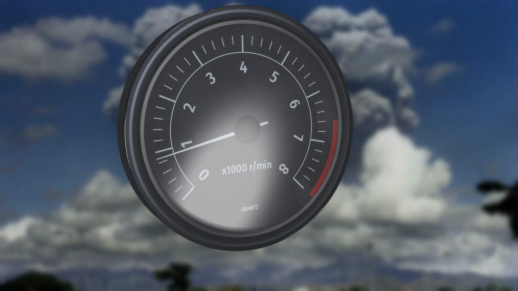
900 rpm
